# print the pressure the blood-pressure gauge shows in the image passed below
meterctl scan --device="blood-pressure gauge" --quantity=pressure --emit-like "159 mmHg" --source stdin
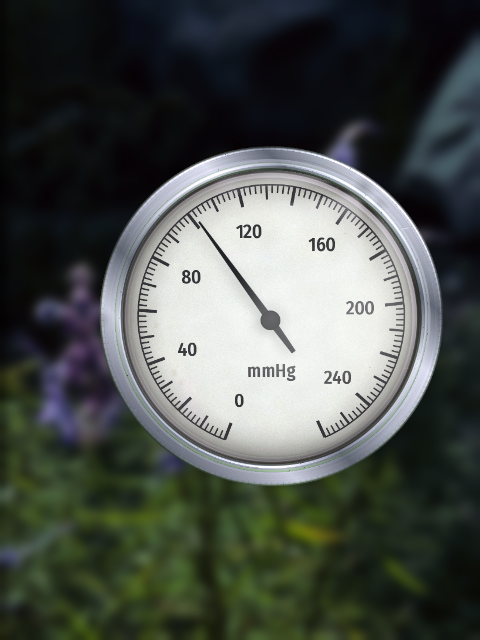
102 mmHg
